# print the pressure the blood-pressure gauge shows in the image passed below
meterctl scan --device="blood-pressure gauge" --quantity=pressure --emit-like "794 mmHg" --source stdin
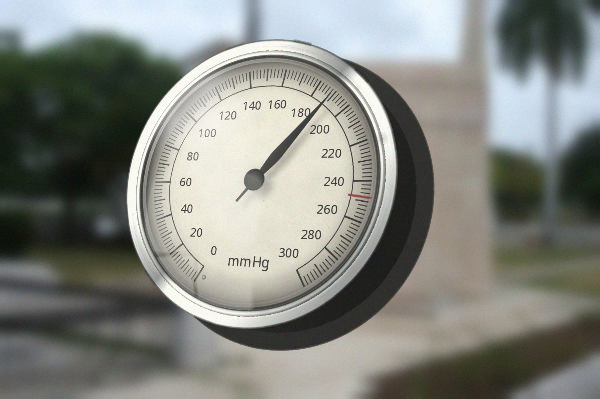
190 mmHg
